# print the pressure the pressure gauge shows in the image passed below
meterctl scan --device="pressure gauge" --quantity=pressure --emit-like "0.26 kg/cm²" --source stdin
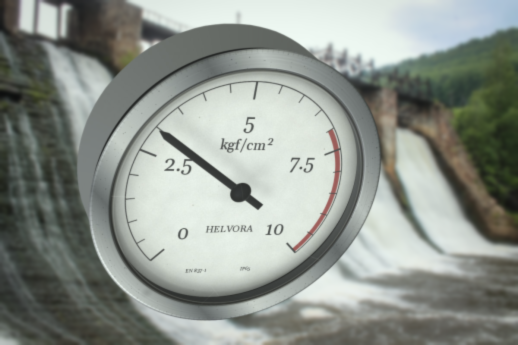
3 kg/cm²
